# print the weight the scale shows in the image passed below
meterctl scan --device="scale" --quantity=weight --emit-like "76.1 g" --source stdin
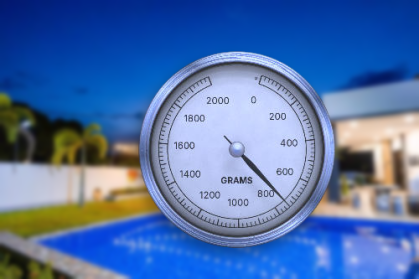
740 g
